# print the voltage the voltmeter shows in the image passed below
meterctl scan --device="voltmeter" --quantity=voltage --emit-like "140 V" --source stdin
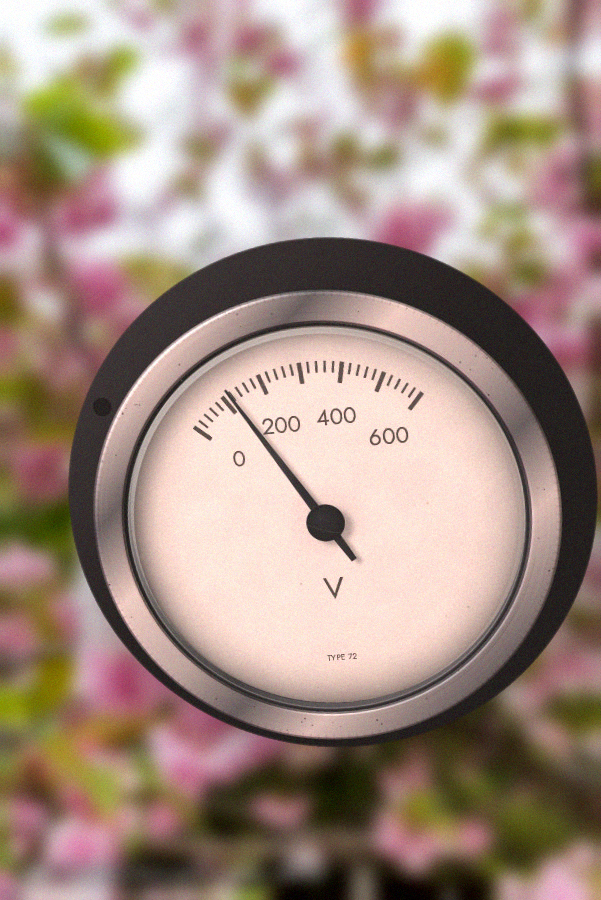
120 V
